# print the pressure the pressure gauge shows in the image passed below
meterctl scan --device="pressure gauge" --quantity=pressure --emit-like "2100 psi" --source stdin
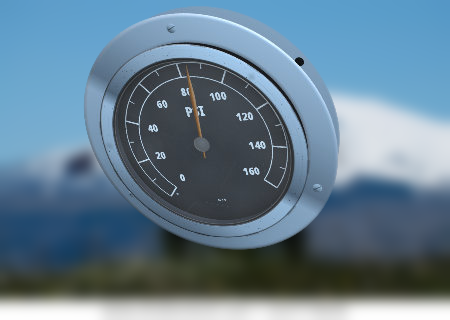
85 psi
